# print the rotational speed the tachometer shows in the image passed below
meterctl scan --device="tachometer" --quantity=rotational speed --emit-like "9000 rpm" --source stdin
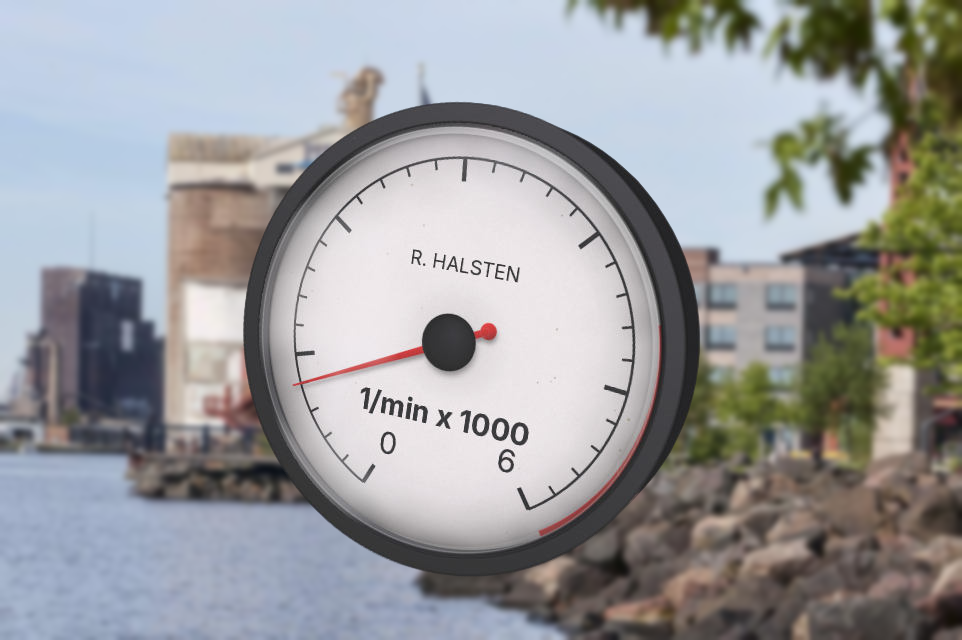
800 rpm
